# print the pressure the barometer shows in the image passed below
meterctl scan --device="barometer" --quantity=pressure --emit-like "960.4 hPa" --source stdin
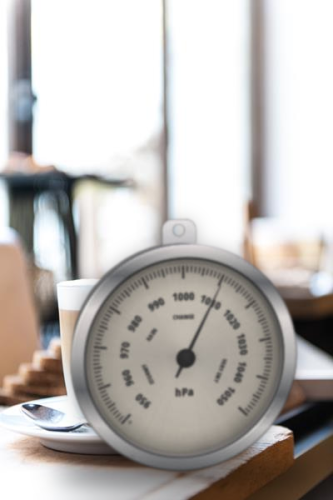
1010 hPa
